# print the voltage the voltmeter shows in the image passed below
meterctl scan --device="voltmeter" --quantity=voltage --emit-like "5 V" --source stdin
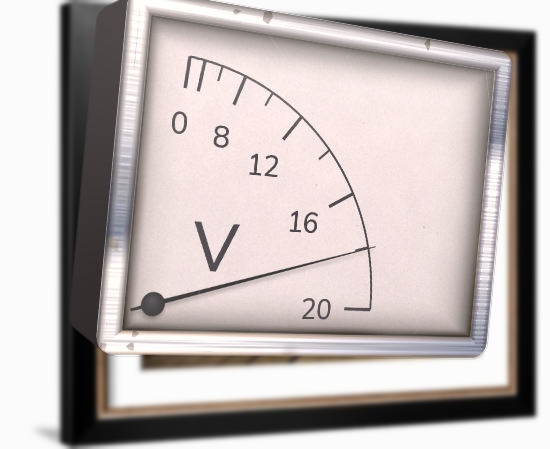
18 V
